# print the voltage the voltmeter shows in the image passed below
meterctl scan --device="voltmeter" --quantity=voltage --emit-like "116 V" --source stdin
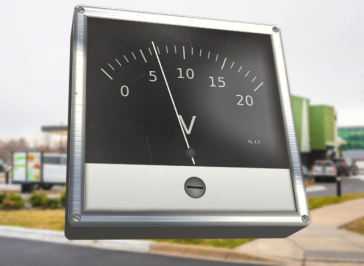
6.5 V
